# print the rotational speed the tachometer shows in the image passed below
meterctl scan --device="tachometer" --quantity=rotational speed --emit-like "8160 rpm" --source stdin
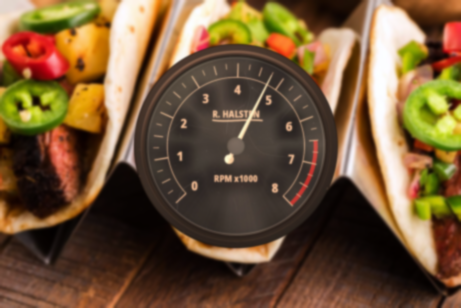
4750 rpm
